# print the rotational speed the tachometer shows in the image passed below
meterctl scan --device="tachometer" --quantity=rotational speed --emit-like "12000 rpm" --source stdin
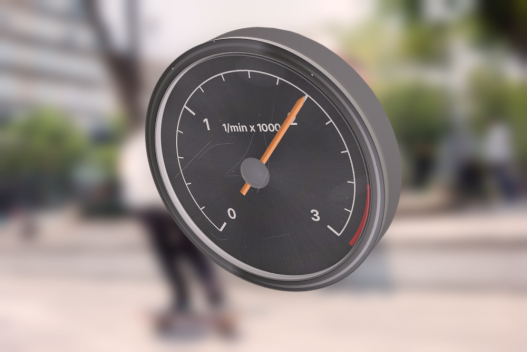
2000 rpm
